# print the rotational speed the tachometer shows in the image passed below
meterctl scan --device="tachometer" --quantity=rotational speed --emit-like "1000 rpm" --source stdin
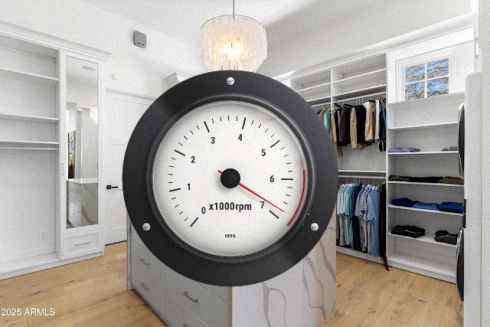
6800 rpm
